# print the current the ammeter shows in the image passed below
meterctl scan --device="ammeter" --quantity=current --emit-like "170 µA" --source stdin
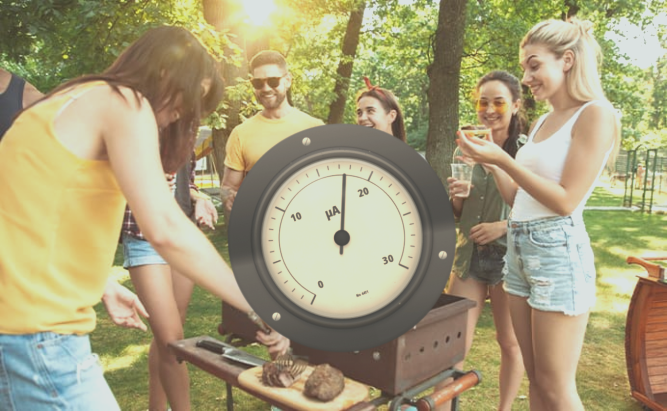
17.5 µA
